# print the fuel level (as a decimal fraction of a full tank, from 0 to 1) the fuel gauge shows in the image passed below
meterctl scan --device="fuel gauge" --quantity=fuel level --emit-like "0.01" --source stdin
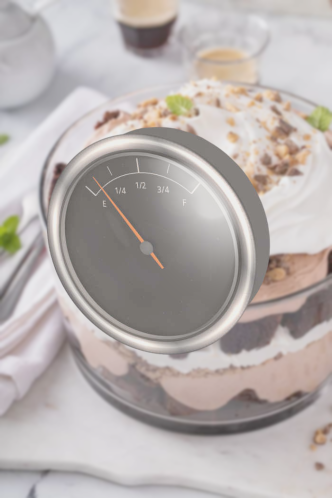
0.125
